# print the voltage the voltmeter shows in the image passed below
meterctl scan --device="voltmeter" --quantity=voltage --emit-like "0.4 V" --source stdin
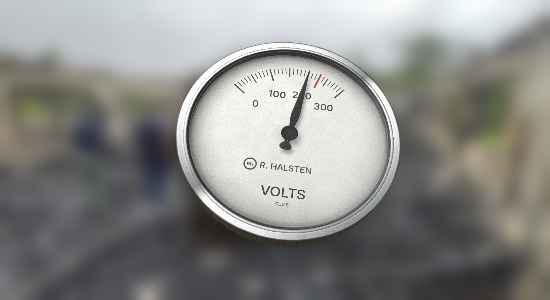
200 V
